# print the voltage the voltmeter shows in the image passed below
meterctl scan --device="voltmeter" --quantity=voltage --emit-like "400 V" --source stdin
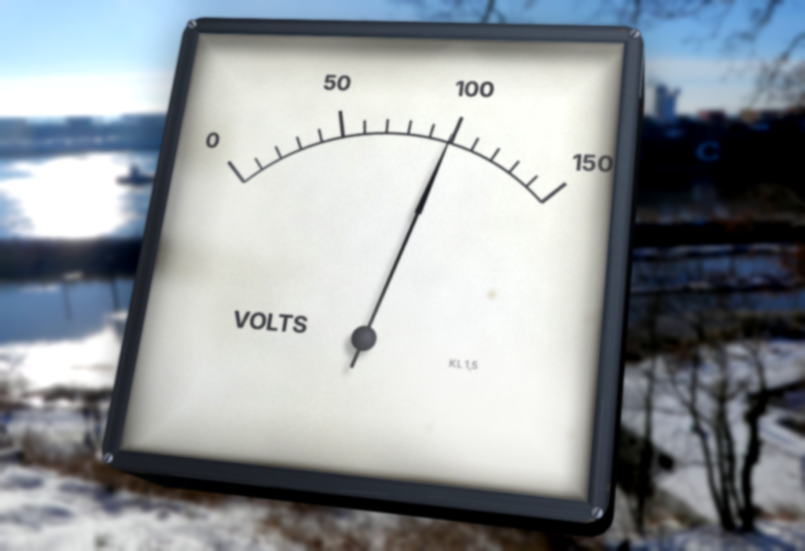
100 V
